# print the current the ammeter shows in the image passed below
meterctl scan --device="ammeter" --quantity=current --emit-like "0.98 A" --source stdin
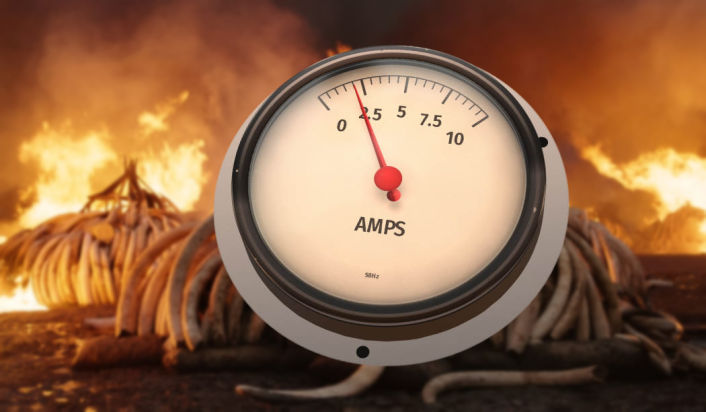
2 A
